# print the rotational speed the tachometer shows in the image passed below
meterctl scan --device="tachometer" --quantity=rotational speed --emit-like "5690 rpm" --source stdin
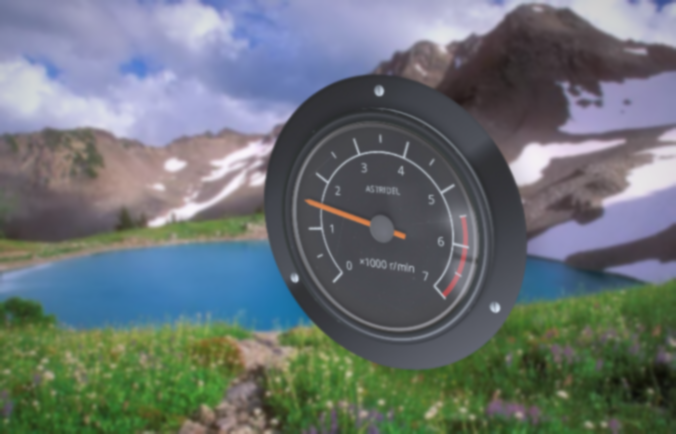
1500 rpm
